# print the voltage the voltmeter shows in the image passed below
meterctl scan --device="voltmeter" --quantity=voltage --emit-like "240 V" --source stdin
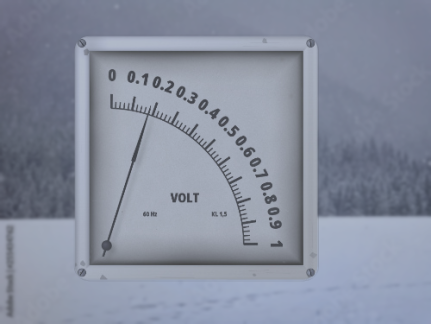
0.18 V
